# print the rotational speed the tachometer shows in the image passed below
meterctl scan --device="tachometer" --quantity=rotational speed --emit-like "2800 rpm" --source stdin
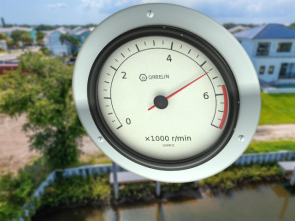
5250 rpm
